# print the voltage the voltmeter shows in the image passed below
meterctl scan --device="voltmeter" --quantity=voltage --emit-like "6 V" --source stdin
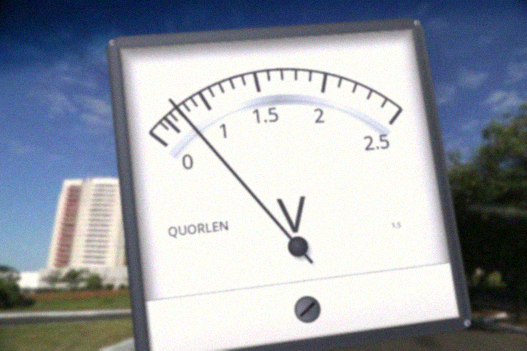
0.7 V
